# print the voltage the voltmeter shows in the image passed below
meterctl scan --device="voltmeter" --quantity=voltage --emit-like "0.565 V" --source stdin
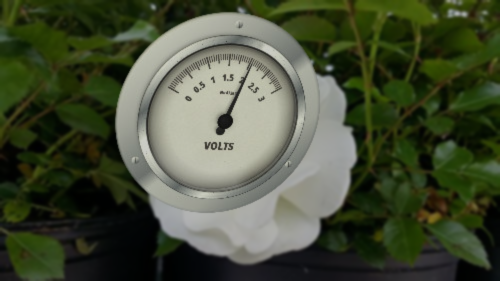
2 V
